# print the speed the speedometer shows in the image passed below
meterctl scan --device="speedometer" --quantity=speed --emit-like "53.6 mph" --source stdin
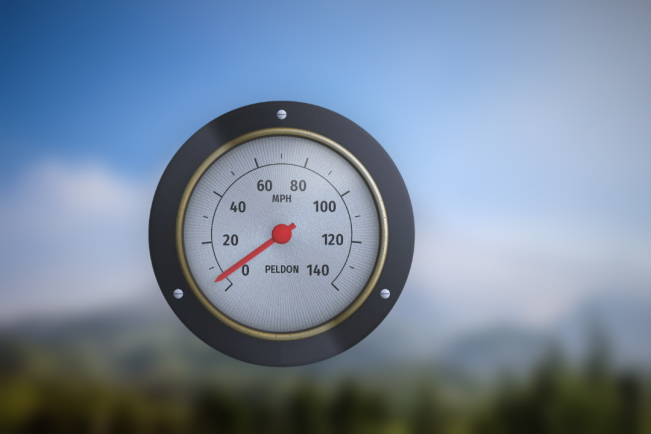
5 mph
